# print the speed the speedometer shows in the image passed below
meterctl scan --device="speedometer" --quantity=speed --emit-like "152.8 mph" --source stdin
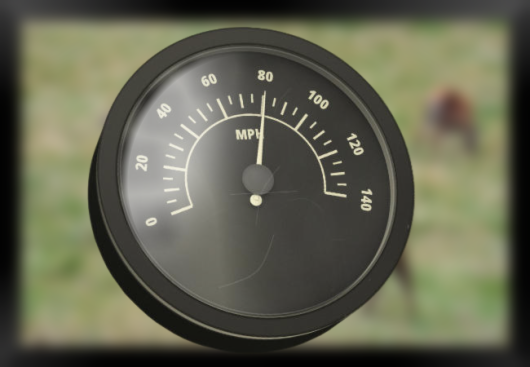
80 mph
